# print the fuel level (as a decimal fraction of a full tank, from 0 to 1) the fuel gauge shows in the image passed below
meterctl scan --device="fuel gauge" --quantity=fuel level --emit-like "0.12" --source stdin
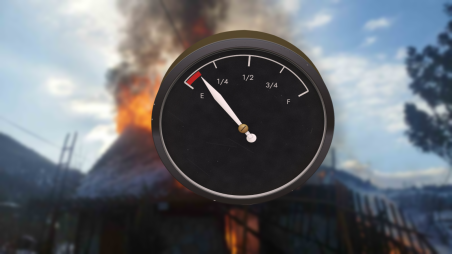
0.125
